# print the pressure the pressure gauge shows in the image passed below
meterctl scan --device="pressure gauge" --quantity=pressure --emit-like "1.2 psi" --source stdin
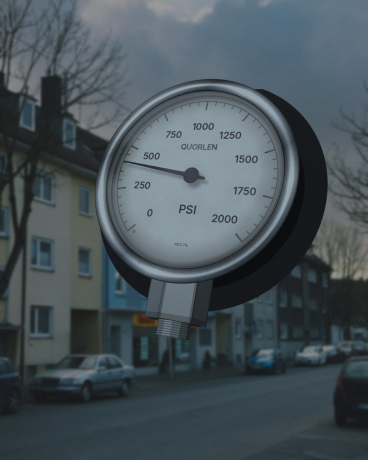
400 psi
